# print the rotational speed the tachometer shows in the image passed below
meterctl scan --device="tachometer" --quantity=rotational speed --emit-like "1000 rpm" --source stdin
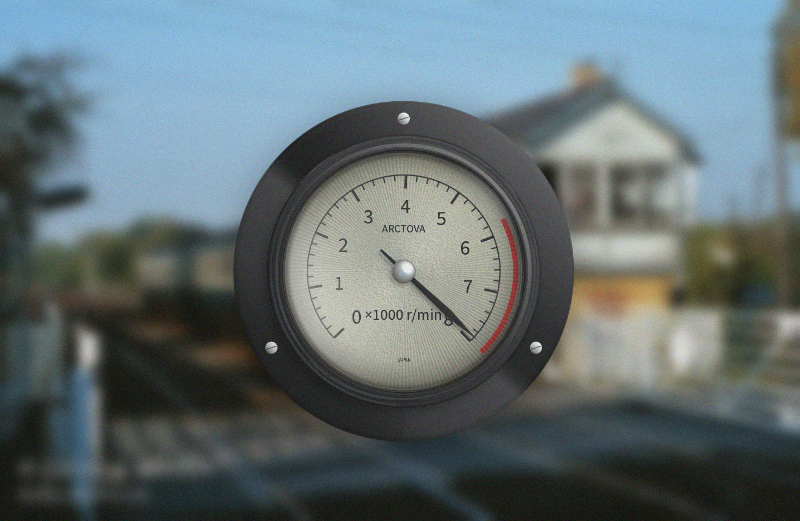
7900 rpm
